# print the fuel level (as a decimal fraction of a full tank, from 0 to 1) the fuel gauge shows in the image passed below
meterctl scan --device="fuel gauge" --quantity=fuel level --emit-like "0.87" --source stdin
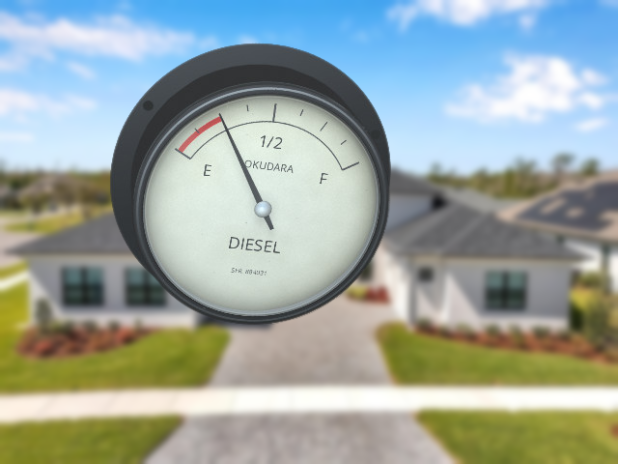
0.25
